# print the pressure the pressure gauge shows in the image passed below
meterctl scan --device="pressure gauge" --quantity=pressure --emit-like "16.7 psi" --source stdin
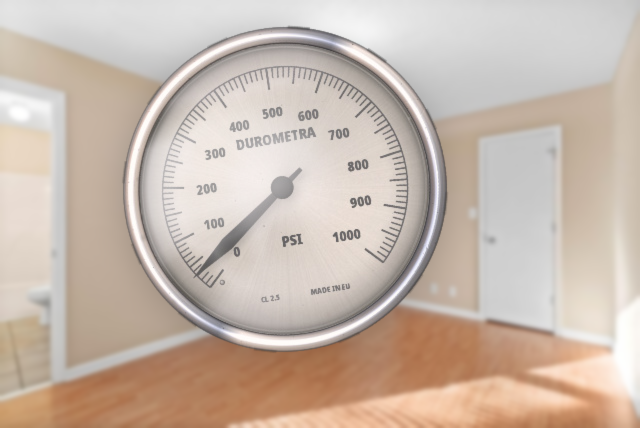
30 psi
